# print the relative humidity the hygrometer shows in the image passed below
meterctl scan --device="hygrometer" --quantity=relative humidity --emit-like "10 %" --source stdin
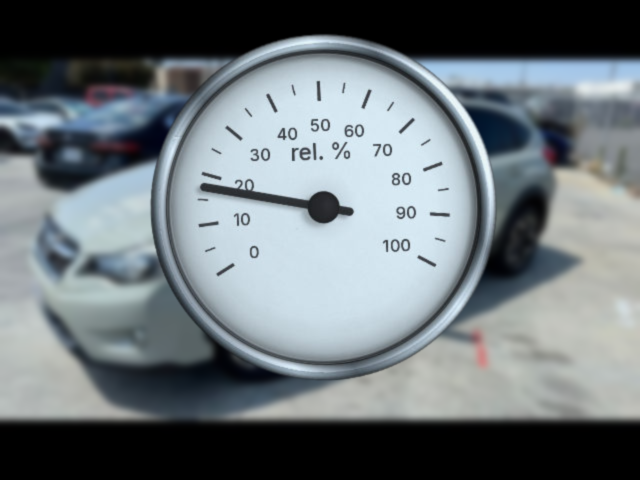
17.5 %
